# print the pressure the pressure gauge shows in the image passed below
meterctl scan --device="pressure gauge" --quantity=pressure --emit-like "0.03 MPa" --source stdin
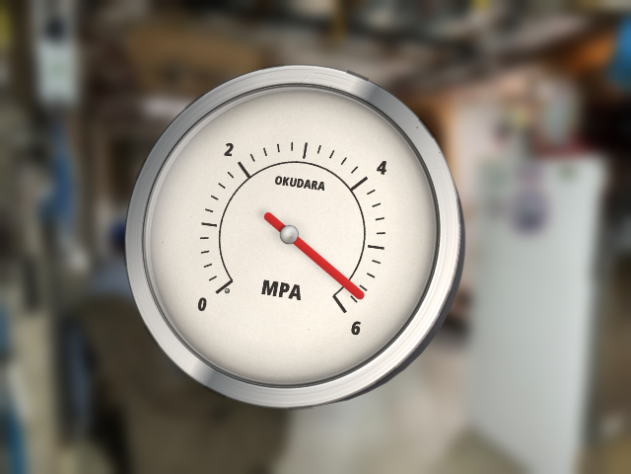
5.7 MPa
